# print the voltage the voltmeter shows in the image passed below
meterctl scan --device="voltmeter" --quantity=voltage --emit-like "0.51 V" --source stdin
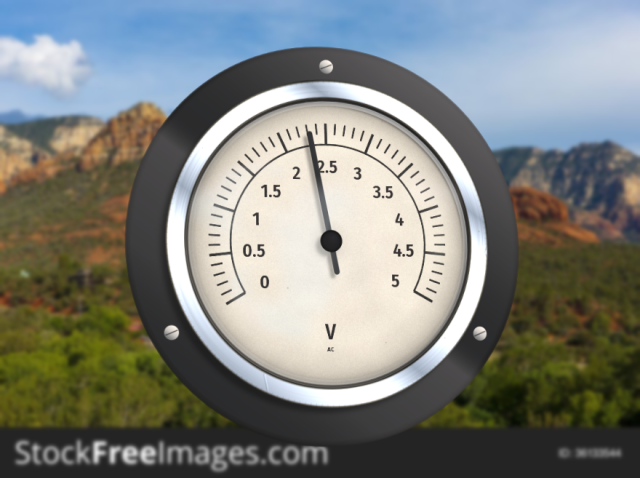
2.3 V
